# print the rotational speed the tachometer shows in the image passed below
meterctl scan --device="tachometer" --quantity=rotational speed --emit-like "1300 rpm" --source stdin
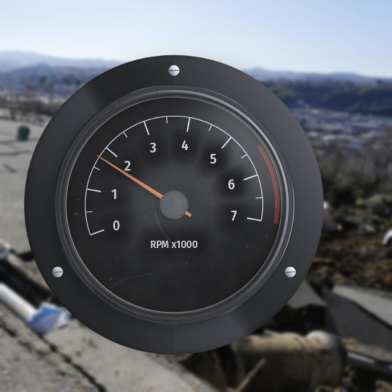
1750 rpm
